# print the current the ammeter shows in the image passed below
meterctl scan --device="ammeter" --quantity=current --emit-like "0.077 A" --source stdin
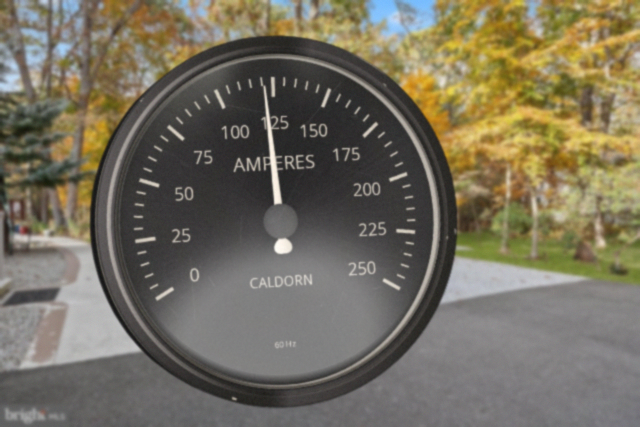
120 A
